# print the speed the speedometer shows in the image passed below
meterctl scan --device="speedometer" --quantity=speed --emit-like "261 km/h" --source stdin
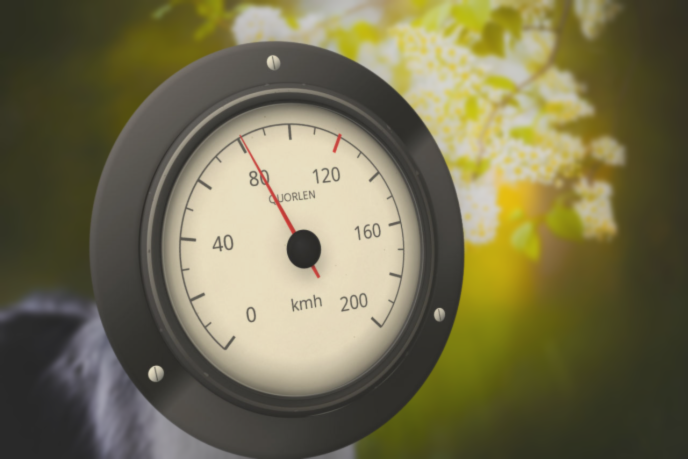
80 km/h
